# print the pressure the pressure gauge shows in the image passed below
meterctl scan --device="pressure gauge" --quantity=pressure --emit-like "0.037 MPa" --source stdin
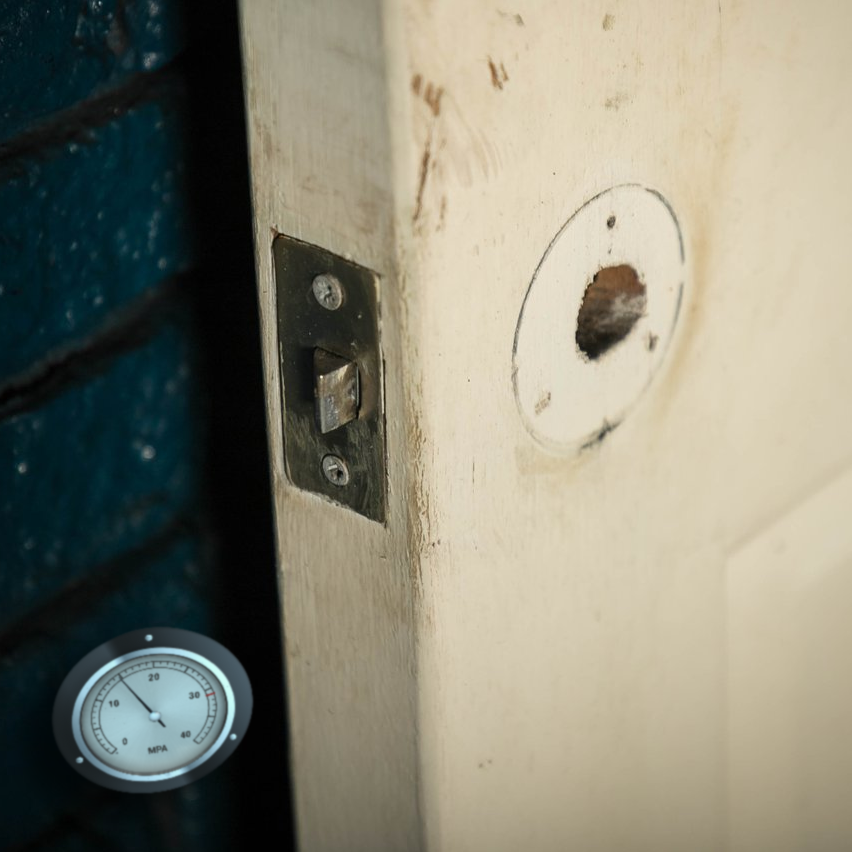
15 MPa
